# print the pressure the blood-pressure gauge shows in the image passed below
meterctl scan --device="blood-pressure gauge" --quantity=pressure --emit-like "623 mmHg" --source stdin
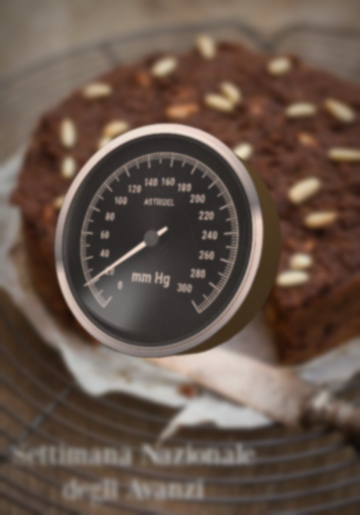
20 mmHg
